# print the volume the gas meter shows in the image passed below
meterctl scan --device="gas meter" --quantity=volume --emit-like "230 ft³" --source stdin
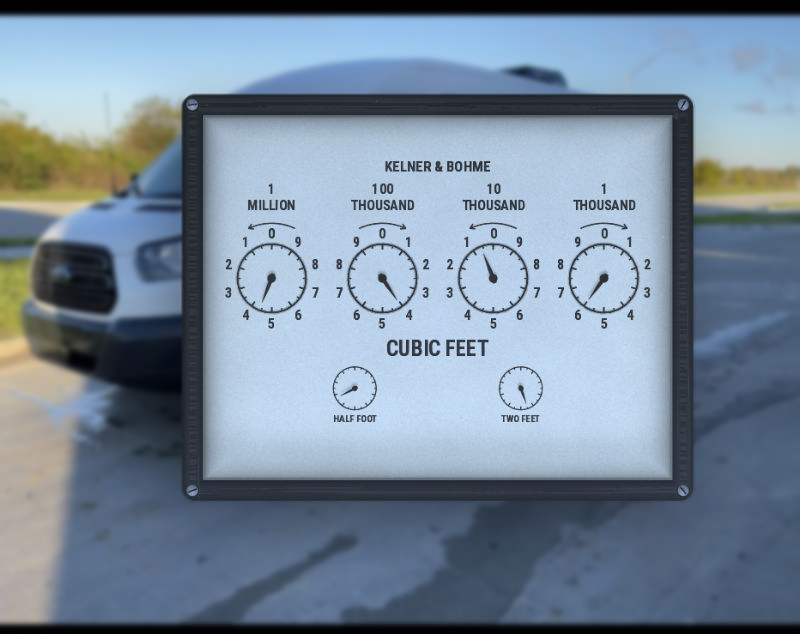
440600 ft³
